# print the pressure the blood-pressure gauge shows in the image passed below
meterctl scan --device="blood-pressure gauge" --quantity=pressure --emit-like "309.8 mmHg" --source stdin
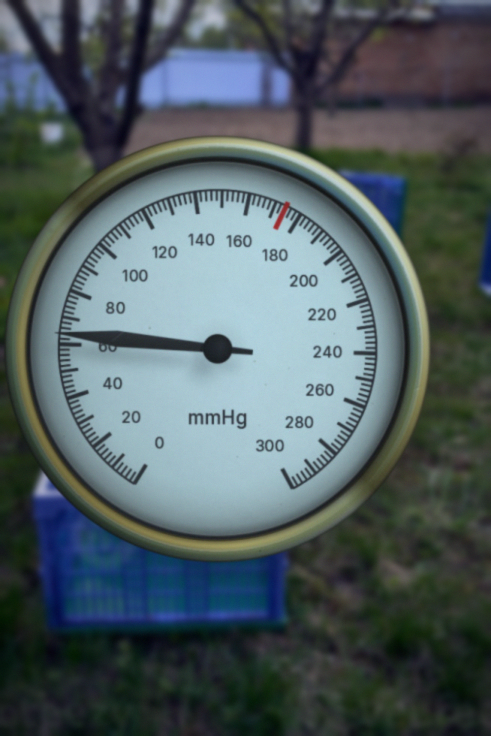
64 mmHg
